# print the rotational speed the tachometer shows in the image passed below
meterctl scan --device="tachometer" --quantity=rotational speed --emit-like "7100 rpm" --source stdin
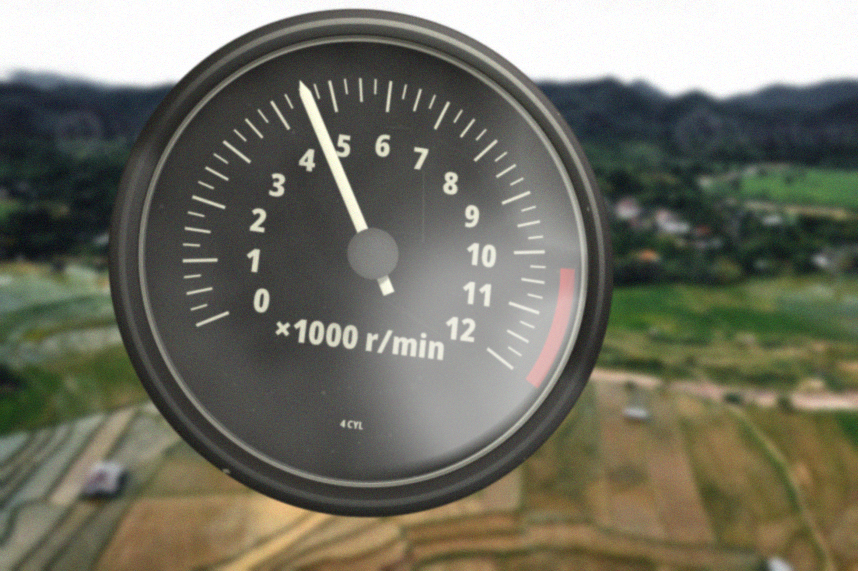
4500 rpm
